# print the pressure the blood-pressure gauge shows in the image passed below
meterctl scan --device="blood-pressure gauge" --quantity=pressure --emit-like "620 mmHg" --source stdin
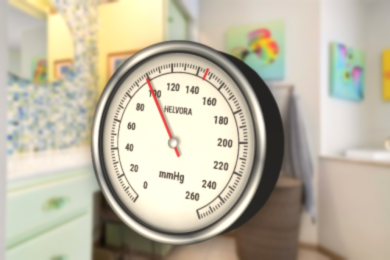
100 mmHg
